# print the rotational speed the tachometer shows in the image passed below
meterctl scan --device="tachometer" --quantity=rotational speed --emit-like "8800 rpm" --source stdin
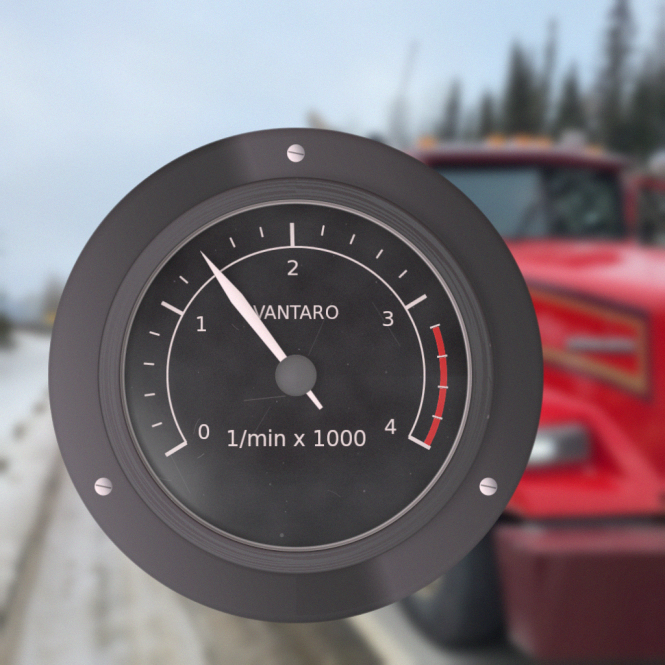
1400 rpm
